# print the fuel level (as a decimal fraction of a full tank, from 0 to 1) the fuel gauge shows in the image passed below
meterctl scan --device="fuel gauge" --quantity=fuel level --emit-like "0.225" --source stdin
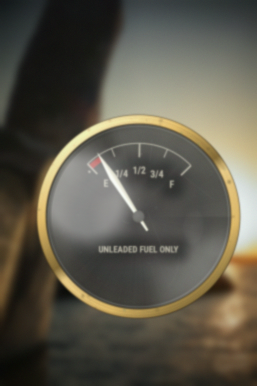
0.125
